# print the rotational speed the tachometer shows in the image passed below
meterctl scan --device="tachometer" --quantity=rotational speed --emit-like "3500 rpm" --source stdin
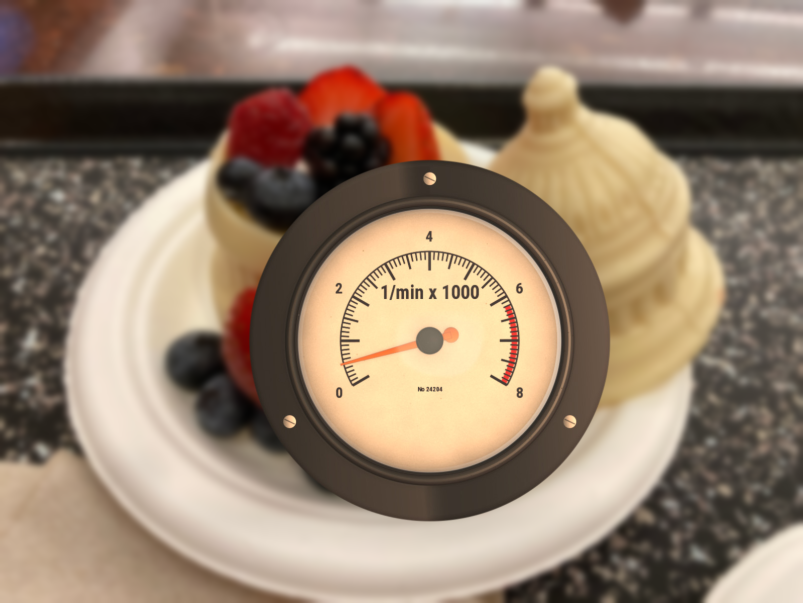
500 rpm
